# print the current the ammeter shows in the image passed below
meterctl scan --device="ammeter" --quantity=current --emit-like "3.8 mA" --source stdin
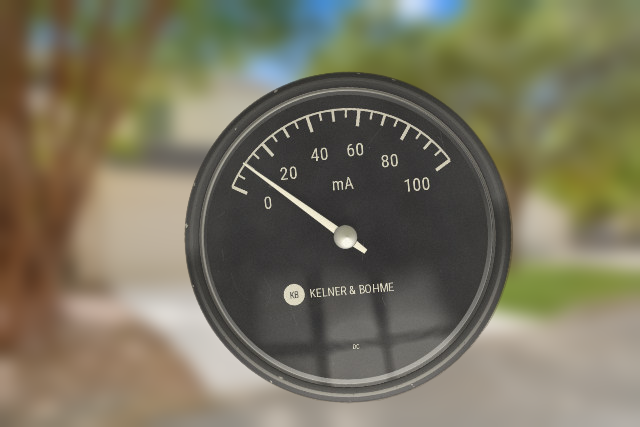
10 mA
